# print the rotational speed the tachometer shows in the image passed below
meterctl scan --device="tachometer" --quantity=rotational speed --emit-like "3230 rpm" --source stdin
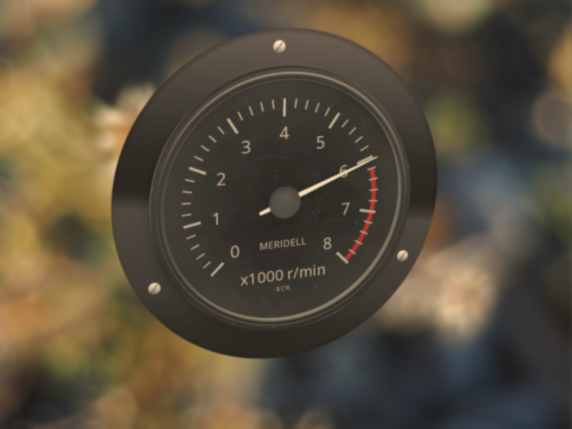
6000 rpm
